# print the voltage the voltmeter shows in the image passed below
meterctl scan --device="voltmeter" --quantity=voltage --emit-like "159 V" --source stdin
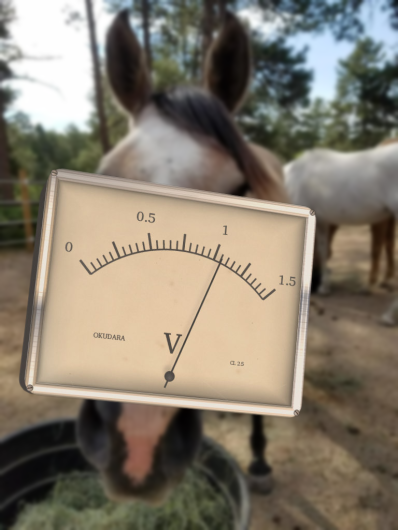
1.05 V
